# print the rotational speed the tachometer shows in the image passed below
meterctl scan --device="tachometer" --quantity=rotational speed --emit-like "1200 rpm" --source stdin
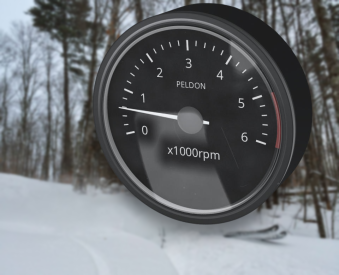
600 rpm
